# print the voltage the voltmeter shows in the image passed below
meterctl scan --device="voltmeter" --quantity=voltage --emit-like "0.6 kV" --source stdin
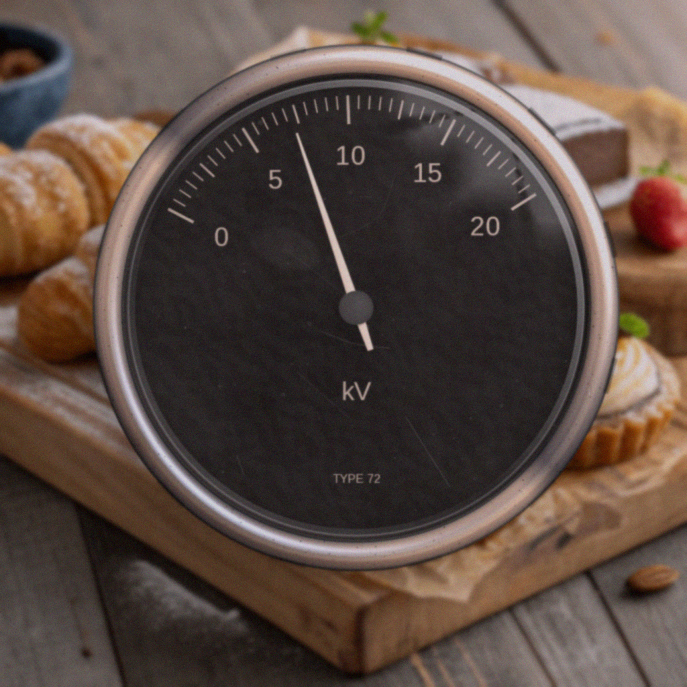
7.25 kV
